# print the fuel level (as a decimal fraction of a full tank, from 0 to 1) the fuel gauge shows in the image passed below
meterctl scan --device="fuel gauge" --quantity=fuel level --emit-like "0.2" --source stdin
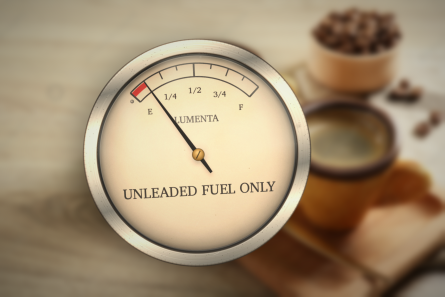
0.125
